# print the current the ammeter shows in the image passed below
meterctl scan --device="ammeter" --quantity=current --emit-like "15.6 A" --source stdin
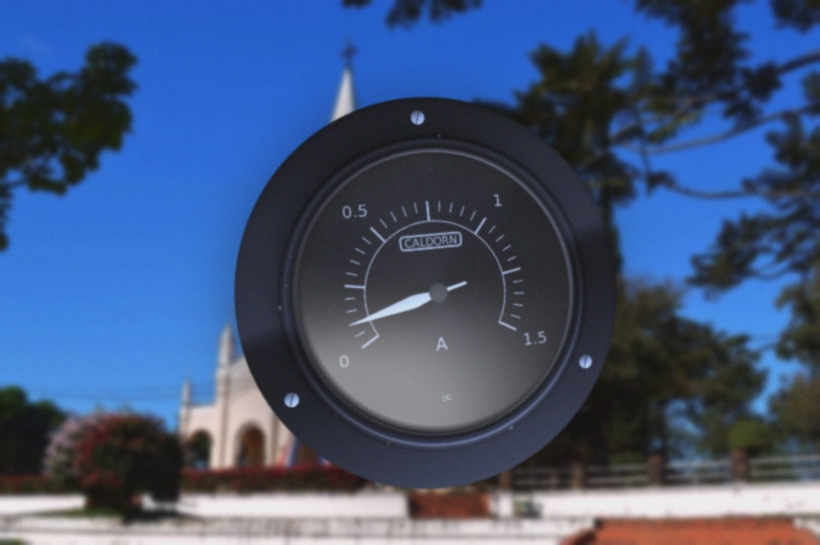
0.1 A
